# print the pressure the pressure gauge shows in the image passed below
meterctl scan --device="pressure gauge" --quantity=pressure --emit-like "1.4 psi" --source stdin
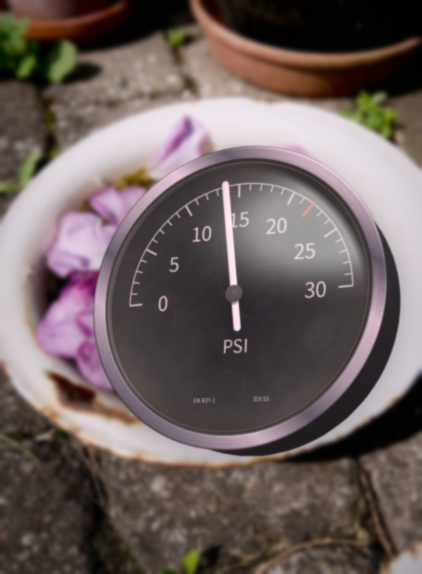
14 psi
